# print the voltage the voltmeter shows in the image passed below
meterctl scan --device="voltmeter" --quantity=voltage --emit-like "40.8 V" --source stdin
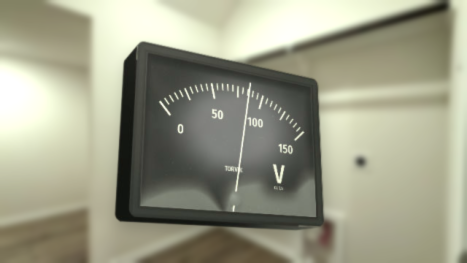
85 V
